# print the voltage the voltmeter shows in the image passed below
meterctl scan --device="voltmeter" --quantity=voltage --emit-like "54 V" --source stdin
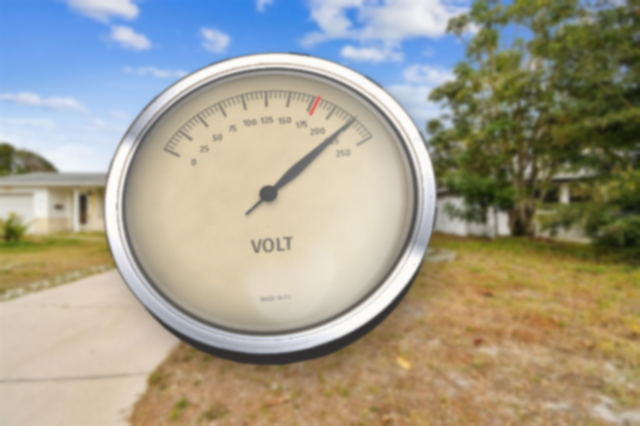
225 V
